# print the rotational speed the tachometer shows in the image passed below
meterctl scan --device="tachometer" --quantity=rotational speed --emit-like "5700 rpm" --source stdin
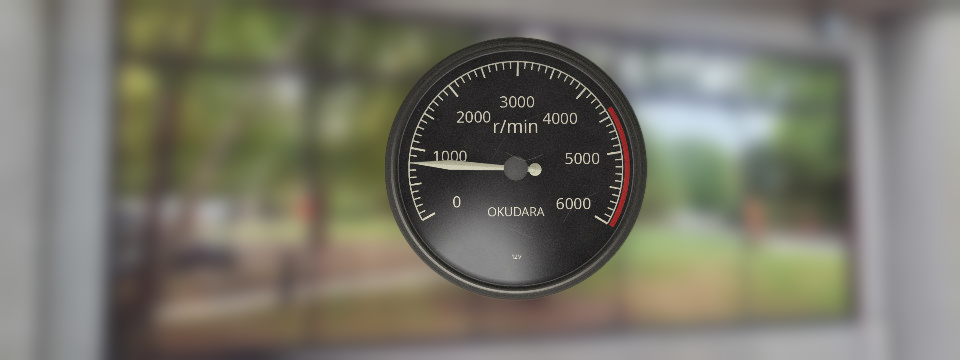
800 rpm
